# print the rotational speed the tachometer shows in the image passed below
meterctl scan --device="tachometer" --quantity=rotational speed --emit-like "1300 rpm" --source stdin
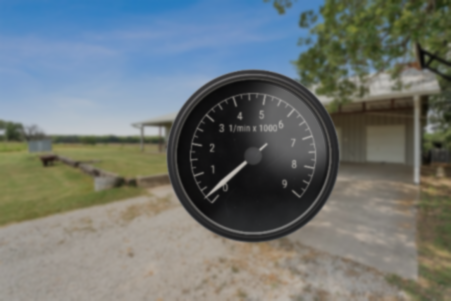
250 rpm
